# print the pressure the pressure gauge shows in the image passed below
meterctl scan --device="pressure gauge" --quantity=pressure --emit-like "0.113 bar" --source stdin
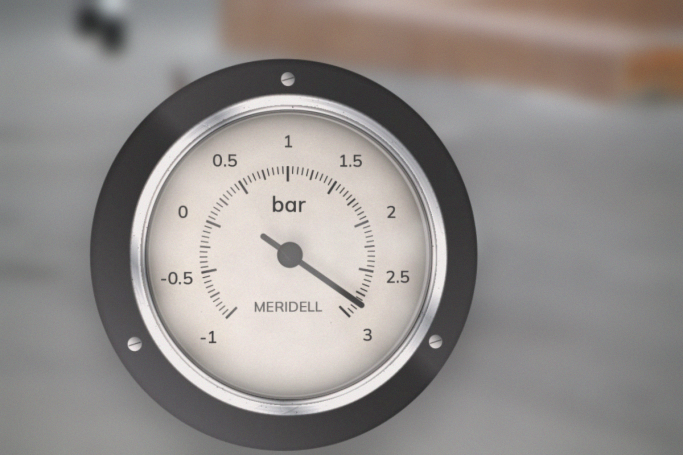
2.85 bar
